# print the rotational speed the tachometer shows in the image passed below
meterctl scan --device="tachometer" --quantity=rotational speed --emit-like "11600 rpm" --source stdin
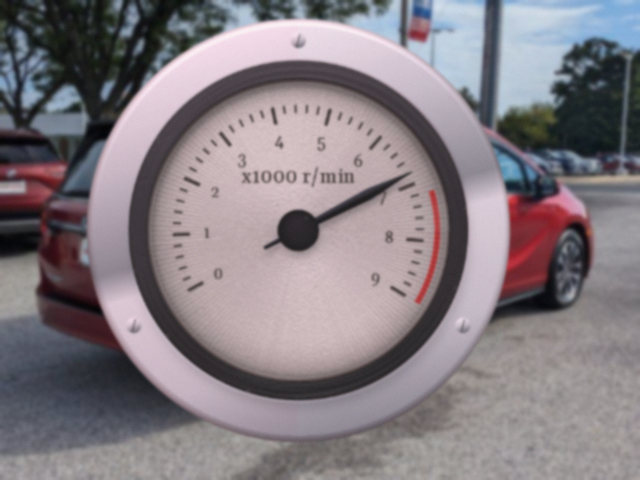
6800 rpm
